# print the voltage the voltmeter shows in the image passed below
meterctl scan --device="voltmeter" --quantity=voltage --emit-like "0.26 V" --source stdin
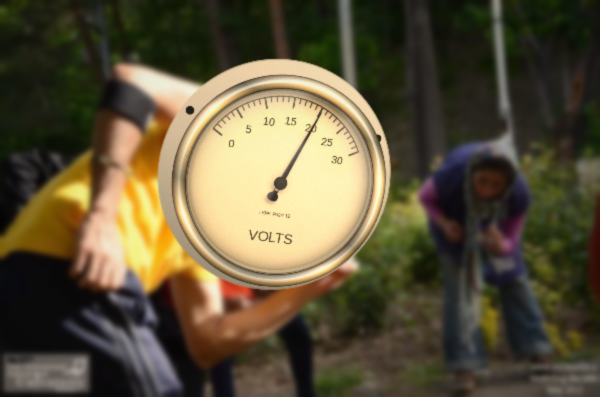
20 V
